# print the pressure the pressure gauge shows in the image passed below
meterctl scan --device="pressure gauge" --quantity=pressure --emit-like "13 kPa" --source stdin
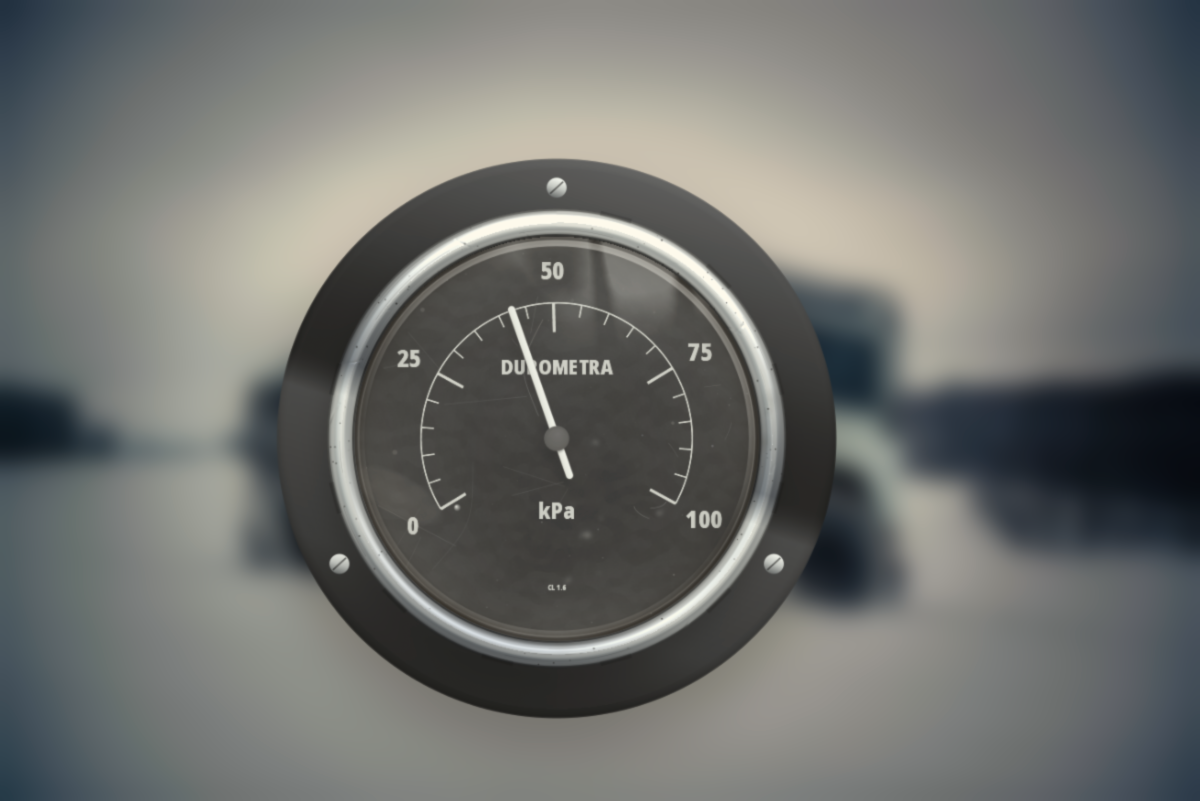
42.5 kPa
